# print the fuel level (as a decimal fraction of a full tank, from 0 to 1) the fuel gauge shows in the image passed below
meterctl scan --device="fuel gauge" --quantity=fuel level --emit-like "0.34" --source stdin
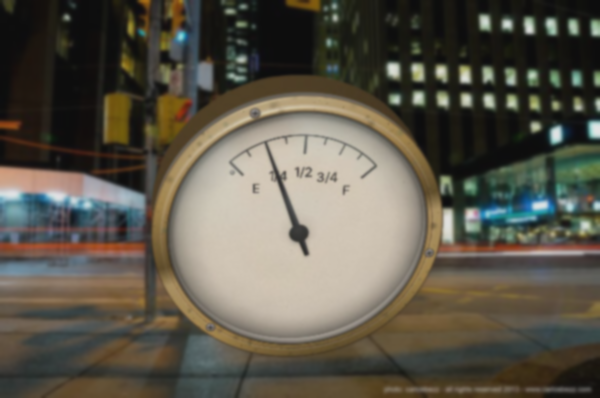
0.25
